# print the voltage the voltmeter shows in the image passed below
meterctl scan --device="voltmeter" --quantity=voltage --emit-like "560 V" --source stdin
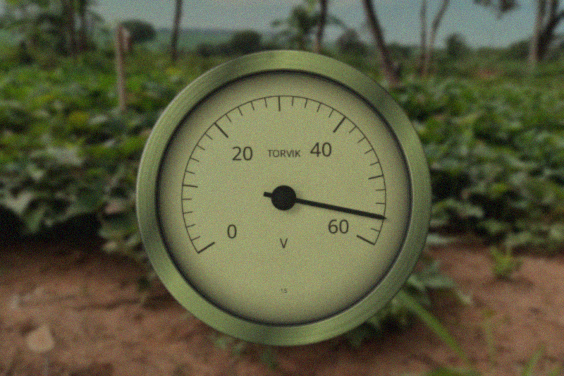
56 V
